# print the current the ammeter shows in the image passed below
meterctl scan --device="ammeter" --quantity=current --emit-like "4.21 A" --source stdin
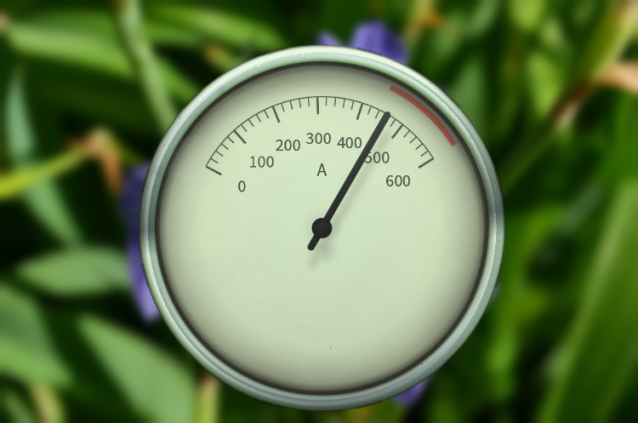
460 A
